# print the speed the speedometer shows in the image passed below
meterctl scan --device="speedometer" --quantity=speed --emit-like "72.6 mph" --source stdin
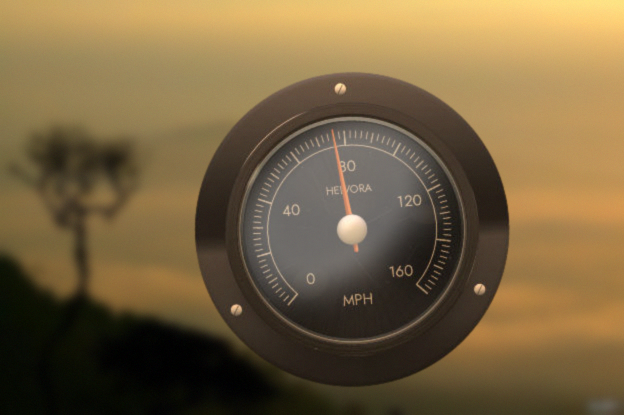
76 mph
